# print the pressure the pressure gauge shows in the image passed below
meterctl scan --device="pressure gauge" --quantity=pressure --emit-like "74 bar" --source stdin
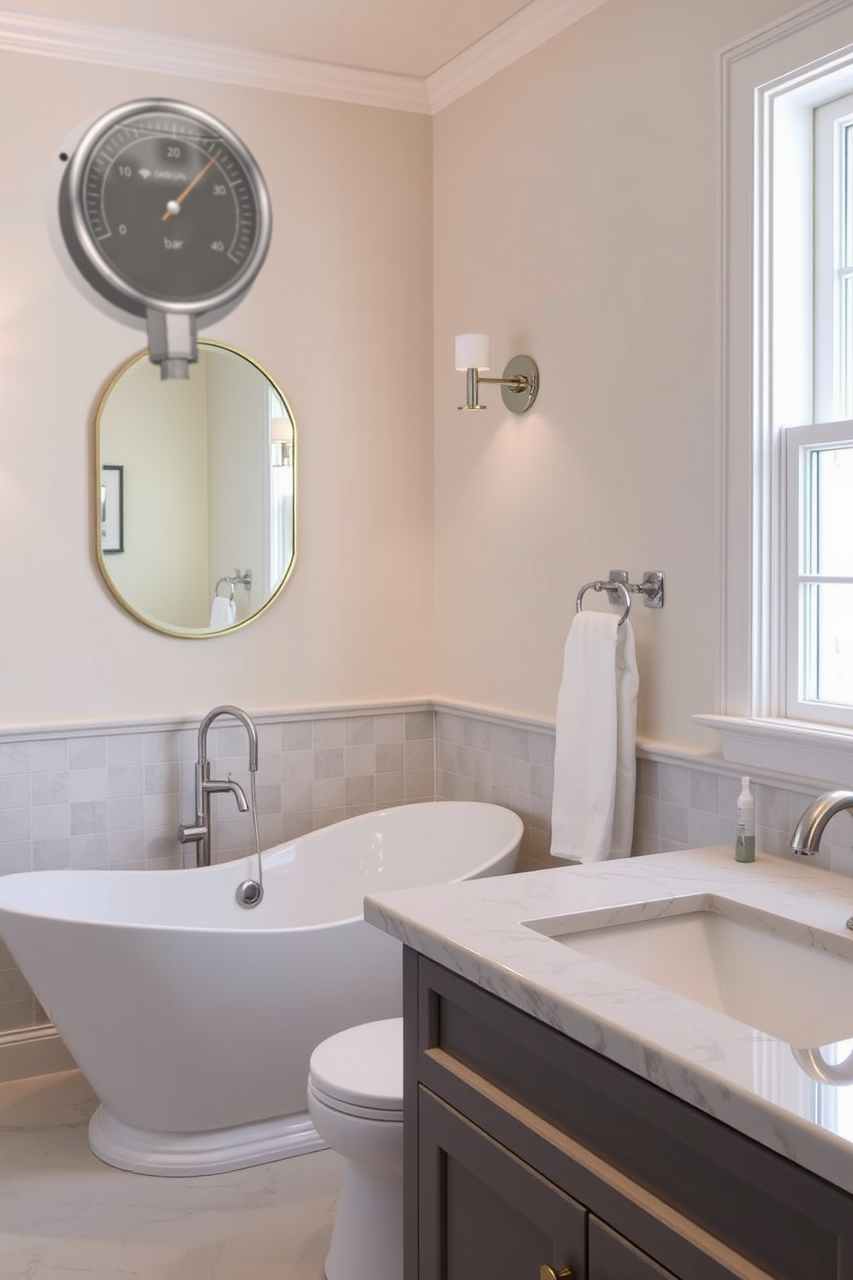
26 bar
